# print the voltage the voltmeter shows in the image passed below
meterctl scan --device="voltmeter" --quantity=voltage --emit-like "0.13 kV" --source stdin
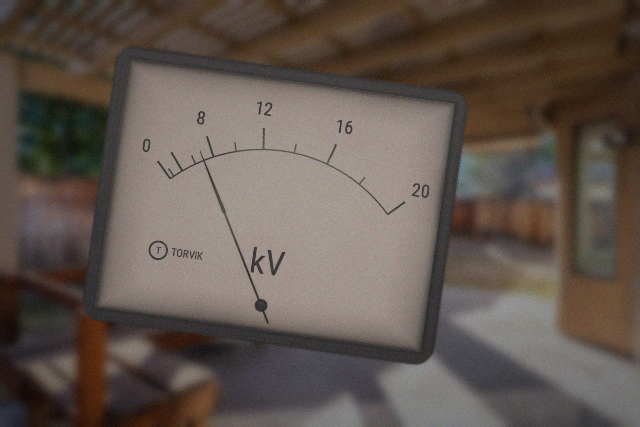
7 kV
